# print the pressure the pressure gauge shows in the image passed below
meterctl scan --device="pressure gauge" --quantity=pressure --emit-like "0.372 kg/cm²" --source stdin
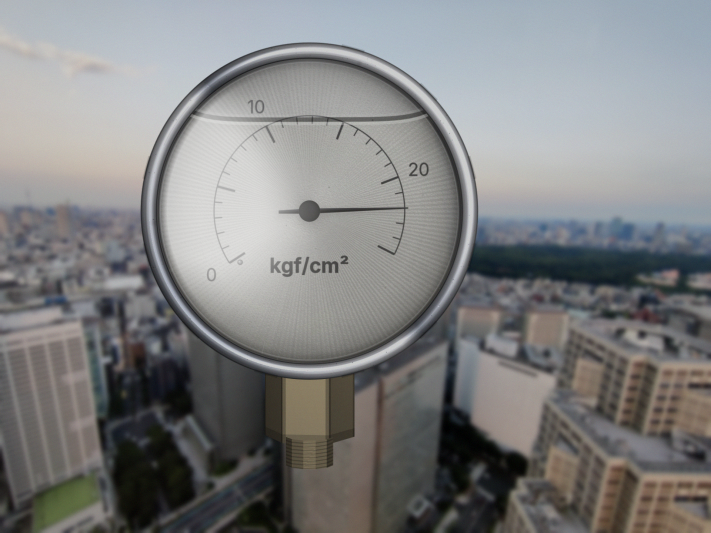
22 kg/cm²
